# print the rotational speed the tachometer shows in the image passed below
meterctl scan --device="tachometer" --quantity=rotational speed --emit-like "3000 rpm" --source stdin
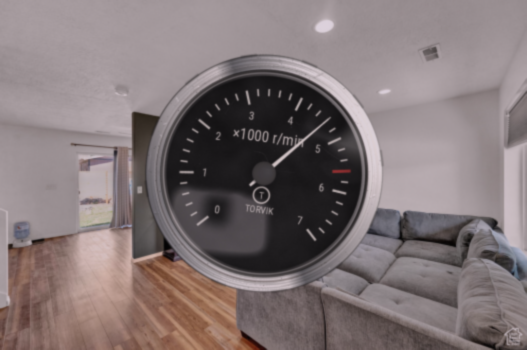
4600 rpm
